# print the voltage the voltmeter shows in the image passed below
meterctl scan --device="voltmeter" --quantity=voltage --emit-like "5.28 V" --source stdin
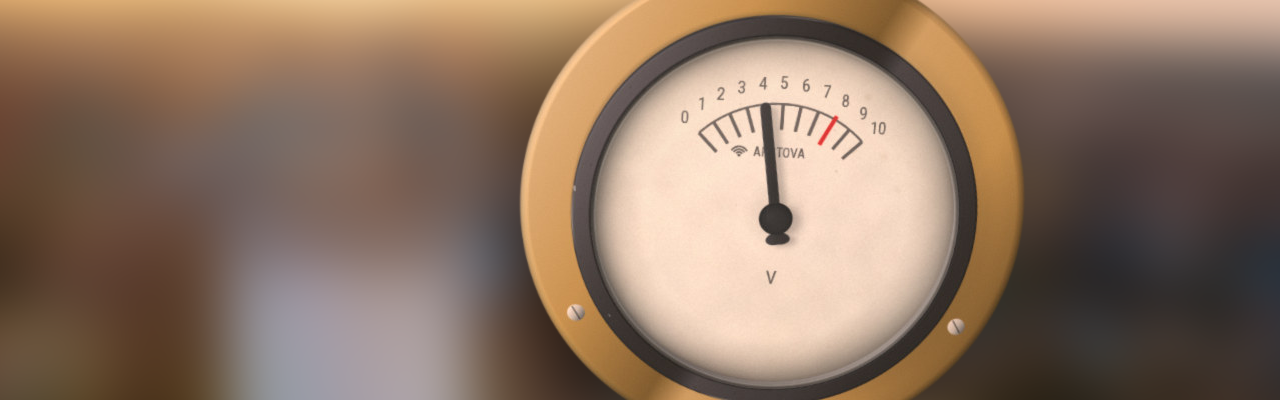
4 V
